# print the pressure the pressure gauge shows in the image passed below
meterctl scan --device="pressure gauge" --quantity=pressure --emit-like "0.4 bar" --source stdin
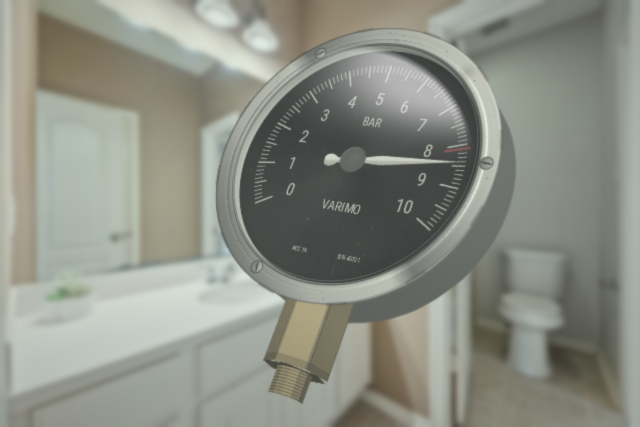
8.5 bar
